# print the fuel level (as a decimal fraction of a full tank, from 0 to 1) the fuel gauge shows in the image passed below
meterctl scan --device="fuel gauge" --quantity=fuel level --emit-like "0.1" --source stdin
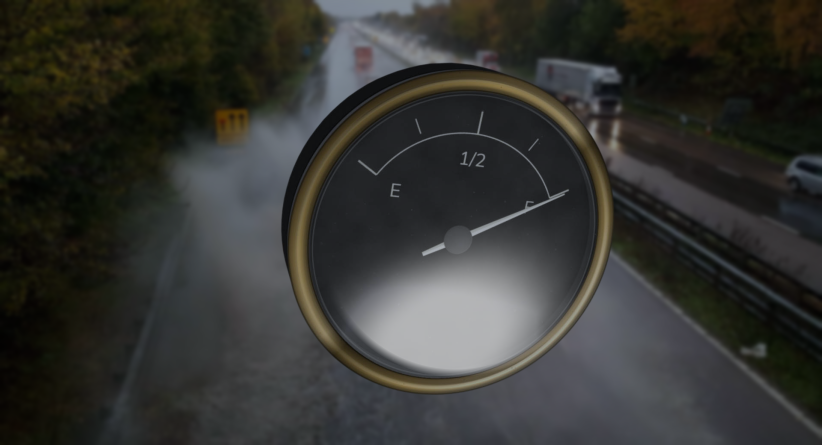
1
